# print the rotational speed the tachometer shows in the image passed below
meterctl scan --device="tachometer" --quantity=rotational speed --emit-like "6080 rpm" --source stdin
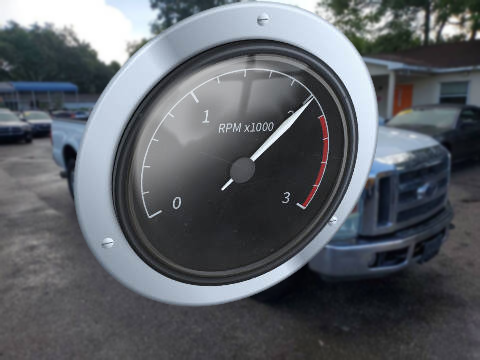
2000 rpm
